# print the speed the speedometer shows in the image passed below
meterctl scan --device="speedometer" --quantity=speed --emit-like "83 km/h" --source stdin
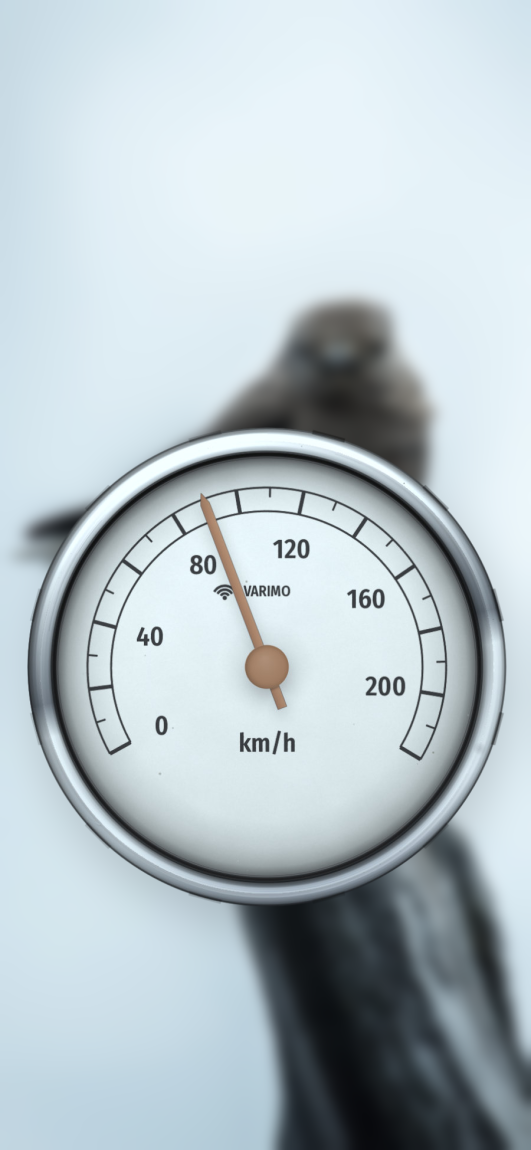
90 km/h
